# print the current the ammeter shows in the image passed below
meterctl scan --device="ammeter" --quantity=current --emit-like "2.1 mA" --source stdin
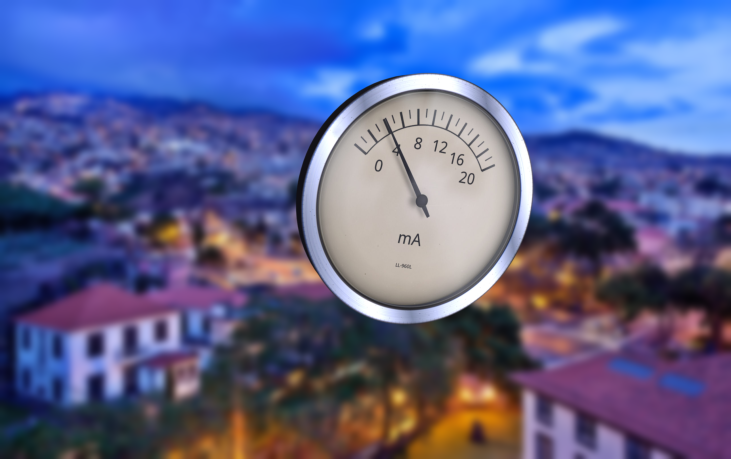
4 mA
